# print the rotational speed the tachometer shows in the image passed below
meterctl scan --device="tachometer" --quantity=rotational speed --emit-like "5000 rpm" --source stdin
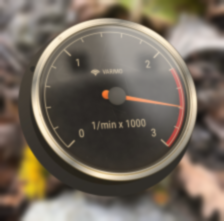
2600 rpm
